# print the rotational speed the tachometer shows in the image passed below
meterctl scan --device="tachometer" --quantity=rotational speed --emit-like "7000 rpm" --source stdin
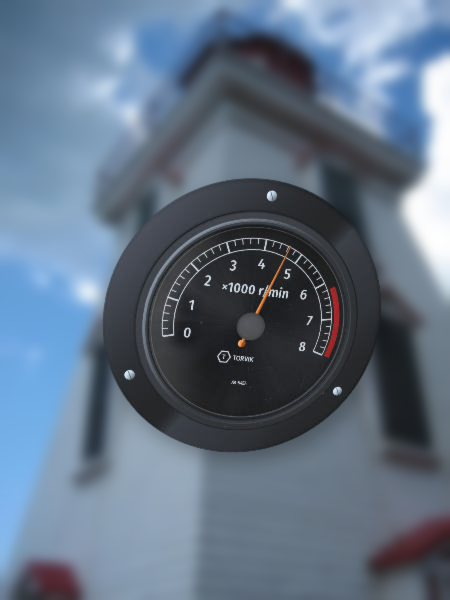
4600 rpm
